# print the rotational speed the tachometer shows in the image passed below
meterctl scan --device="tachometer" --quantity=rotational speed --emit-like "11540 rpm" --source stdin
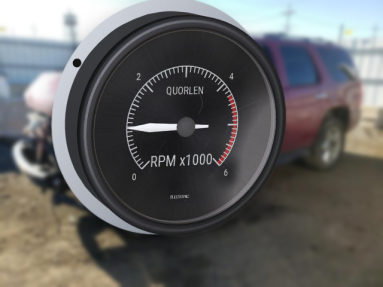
1000 rpm
